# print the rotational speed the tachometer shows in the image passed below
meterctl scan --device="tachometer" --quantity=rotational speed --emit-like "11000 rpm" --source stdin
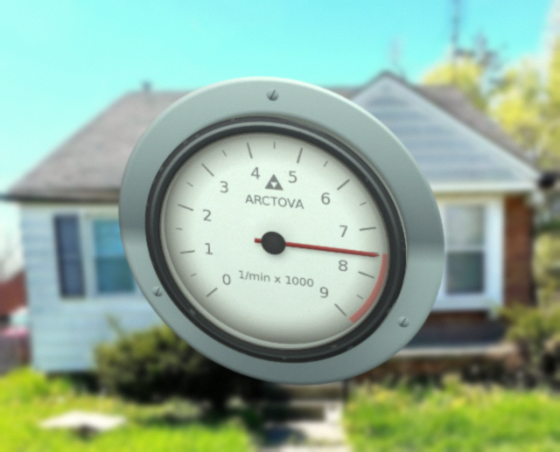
7500 rpm
